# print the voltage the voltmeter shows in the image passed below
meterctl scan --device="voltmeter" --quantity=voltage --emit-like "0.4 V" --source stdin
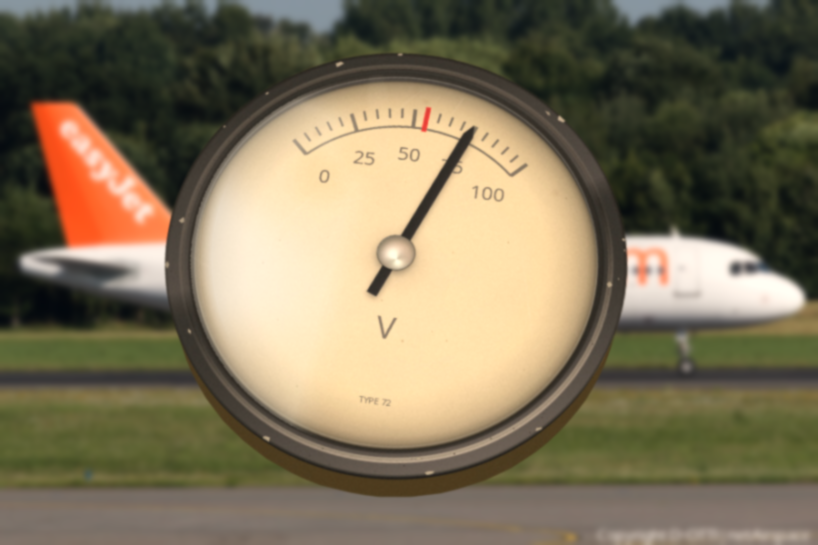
75 V
